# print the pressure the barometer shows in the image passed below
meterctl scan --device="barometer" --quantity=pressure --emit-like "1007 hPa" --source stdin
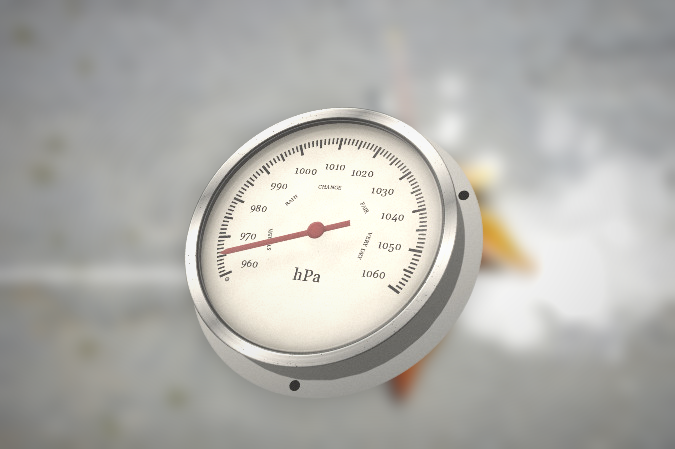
965 hPa
